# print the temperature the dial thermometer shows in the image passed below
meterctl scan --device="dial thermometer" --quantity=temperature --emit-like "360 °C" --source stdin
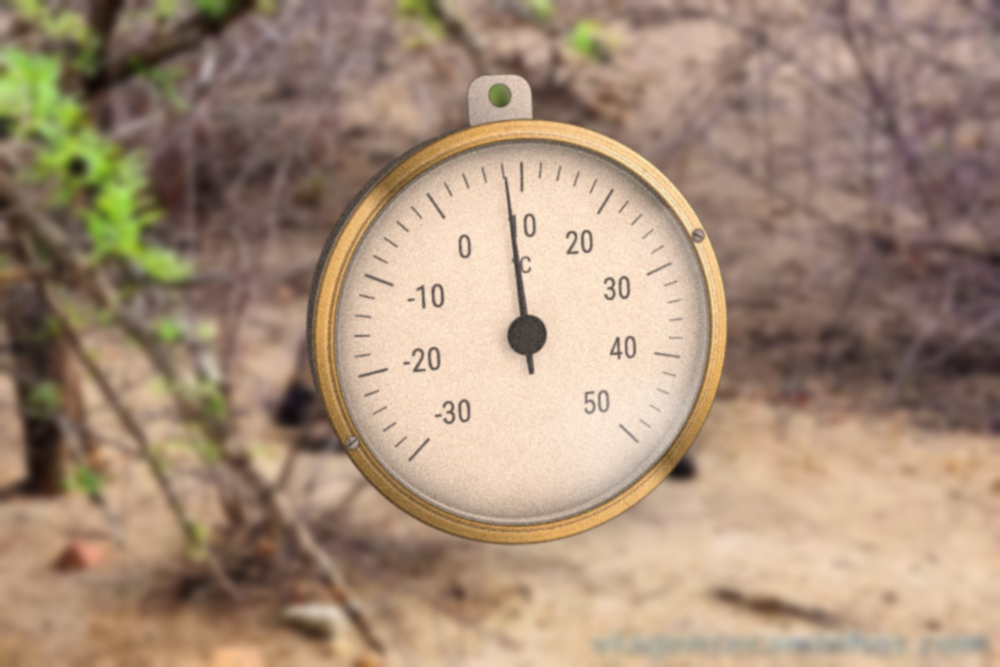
8 °C
